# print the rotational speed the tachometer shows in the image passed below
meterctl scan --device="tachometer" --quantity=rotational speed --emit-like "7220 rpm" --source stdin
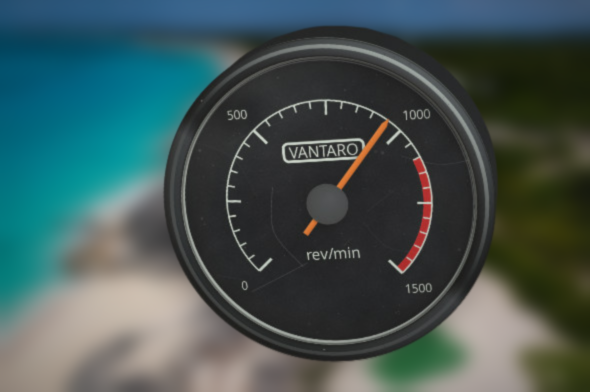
950 rpm
